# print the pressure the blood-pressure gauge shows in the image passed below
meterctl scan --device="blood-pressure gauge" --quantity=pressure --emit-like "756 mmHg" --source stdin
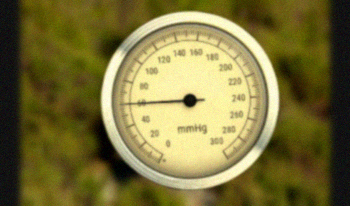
60 mmHg
